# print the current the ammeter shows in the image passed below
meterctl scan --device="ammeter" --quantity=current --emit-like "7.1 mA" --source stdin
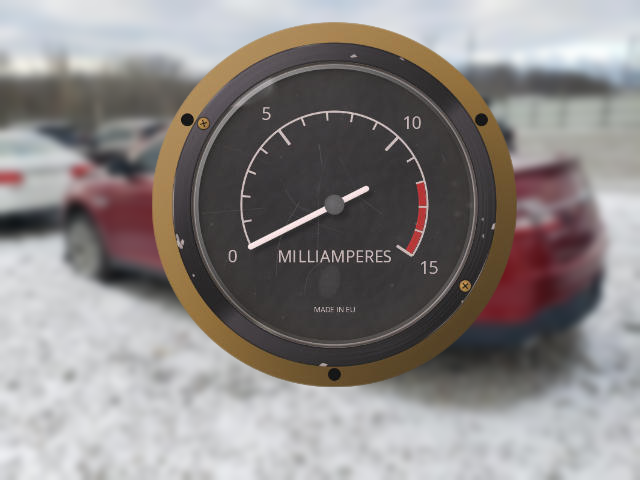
0 mA
